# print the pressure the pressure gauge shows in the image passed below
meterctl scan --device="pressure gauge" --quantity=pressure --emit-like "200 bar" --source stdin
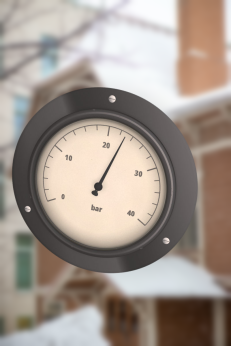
23 bar
